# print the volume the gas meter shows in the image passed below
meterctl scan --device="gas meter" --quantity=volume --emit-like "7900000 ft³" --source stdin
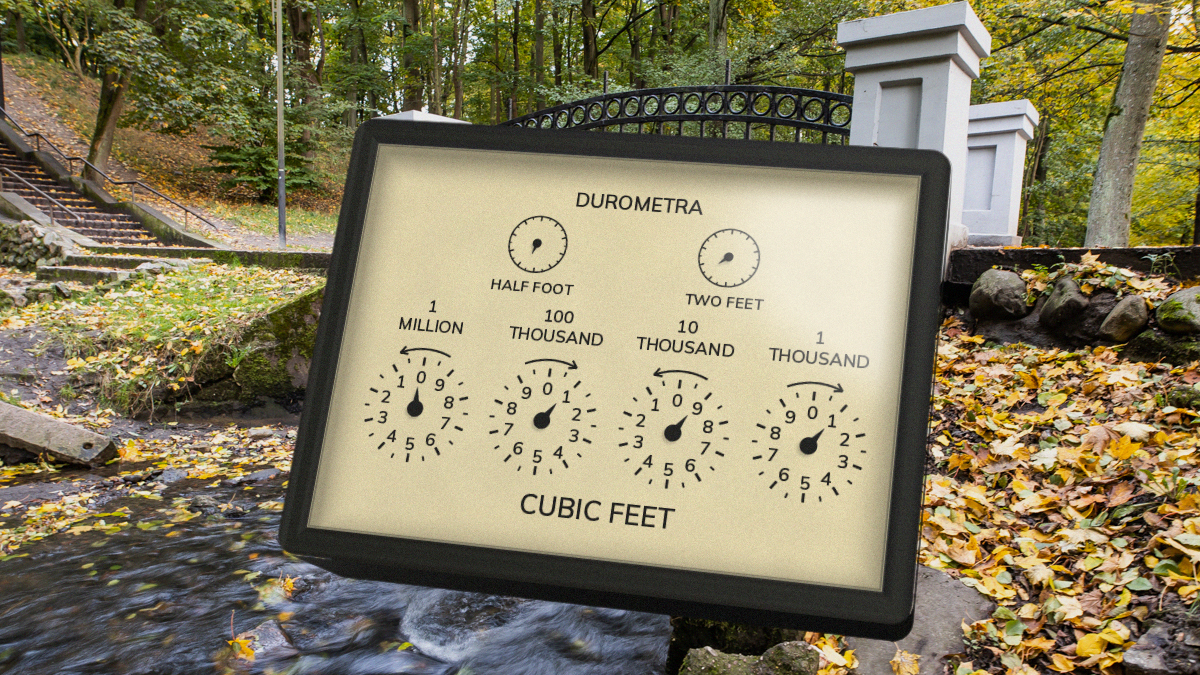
9100 ft³
